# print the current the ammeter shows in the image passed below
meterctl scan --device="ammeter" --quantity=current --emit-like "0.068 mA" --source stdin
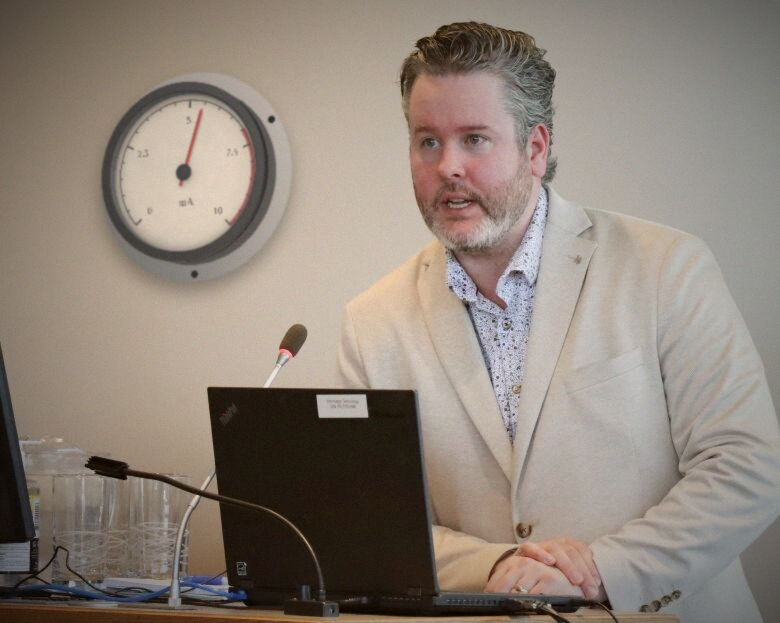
5.5 mA
